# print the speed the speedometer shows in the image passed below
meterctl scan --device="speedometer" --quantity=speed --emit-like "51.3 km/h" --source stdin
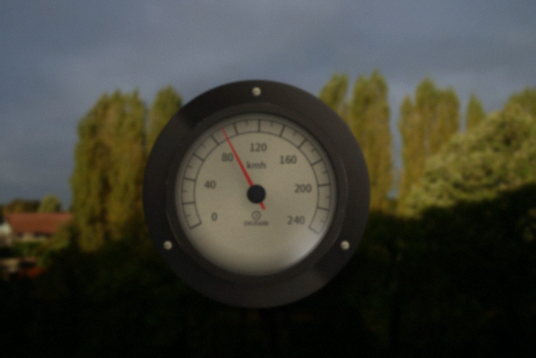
90 km/h
